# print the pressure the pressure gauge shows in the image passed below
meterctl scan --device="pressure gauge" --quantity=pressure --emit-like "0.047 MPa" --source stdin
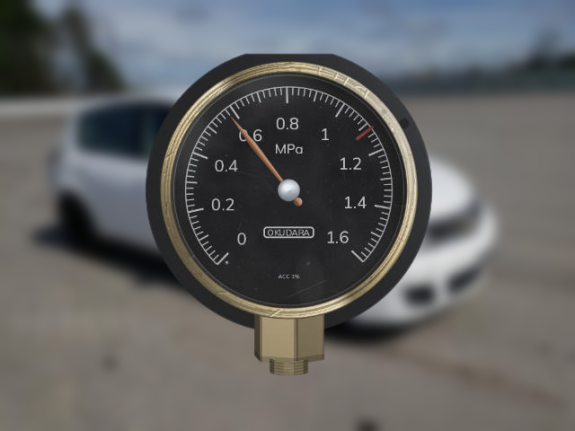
0.58 MPa
